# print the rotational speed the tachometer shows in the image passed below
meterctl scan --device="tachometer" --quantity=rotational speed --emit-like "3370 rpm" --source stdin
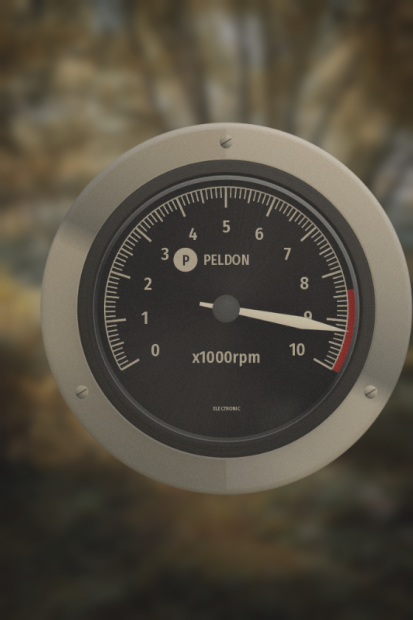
9200 rpm
